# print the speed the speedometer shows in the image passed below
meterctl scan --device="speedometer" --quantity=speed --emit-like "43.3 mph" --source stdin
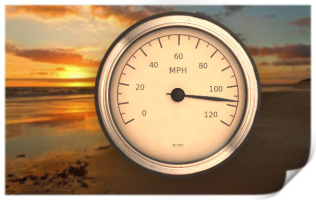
107.5 mph
